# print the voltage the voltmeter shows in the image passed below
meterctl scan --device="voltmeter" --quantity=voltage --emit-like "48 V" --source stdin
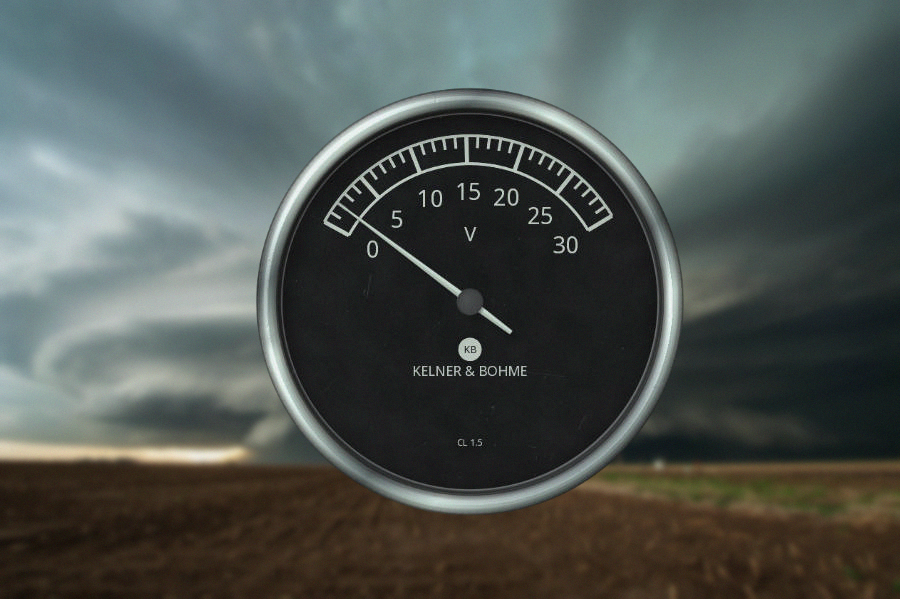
2 V
